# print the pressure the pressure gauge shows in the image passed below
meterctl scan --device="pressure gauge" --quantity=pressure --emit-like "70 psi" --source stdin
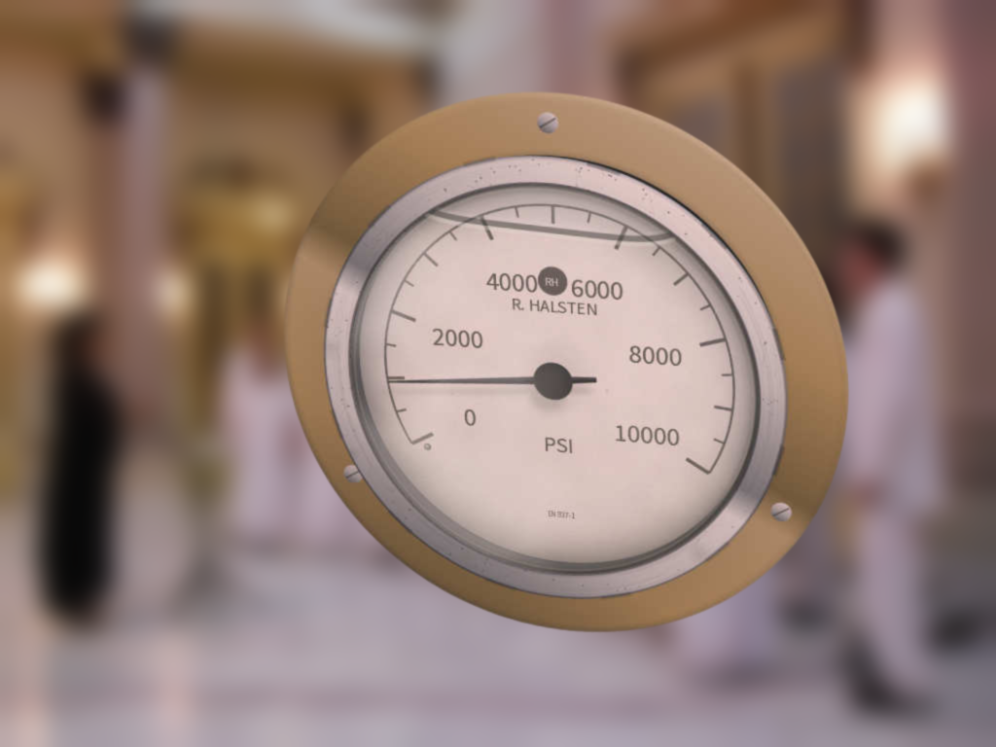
1000 psi
